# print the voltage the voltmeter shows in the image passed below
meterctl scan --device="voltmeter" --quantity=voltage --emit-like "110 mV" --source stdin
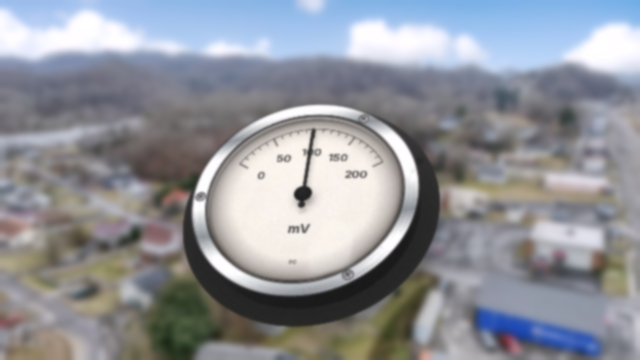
100 mV
